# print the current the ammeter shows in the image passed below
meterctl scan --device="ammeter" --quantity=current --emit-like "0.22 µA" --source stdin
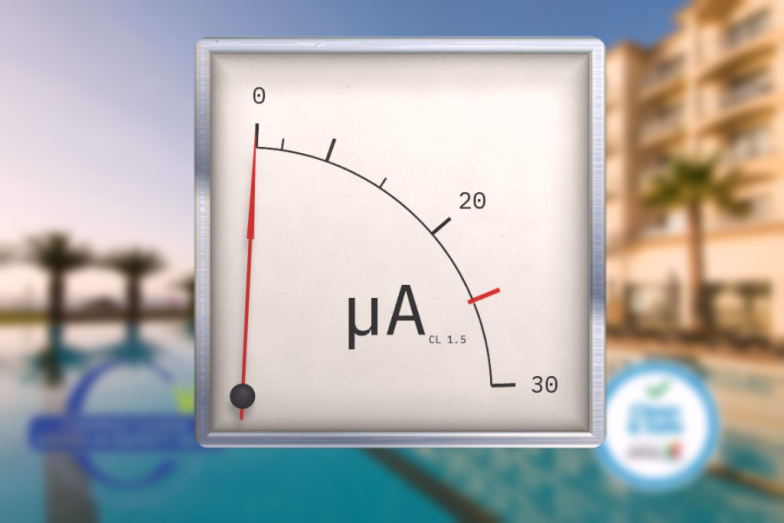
0 µA
